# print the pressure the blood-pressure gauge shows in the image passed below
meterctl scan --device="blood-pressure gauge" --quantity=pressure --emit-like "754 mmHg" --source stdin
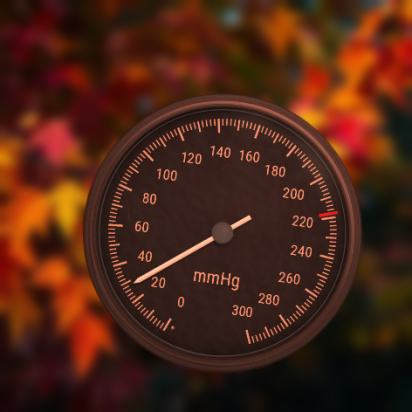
28 mmHg
